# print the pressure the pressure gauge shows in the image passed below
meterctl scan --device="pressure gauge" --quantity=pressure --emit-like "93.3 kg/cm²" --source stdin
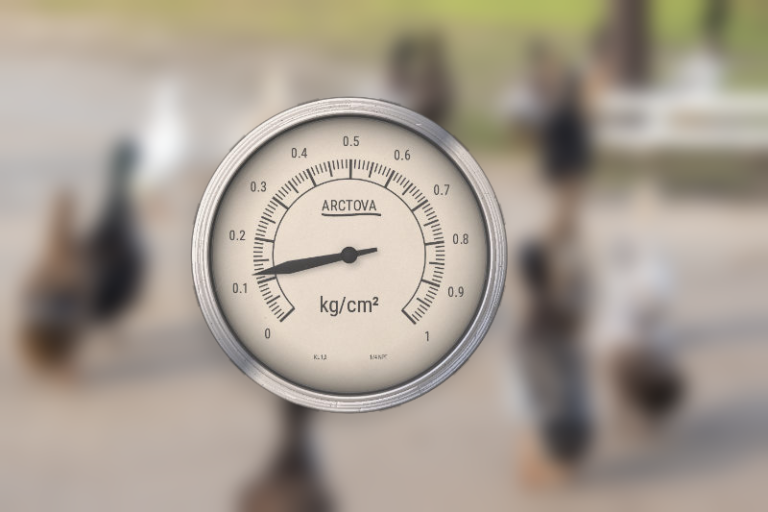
0.12 kg/cm²
